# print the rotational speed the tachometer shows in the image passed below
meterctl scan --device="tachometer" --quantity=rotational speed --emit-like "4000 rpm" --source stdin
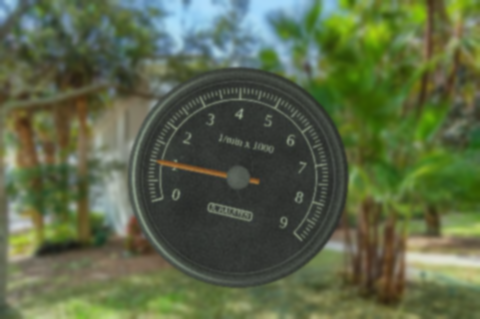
1000 rpm
